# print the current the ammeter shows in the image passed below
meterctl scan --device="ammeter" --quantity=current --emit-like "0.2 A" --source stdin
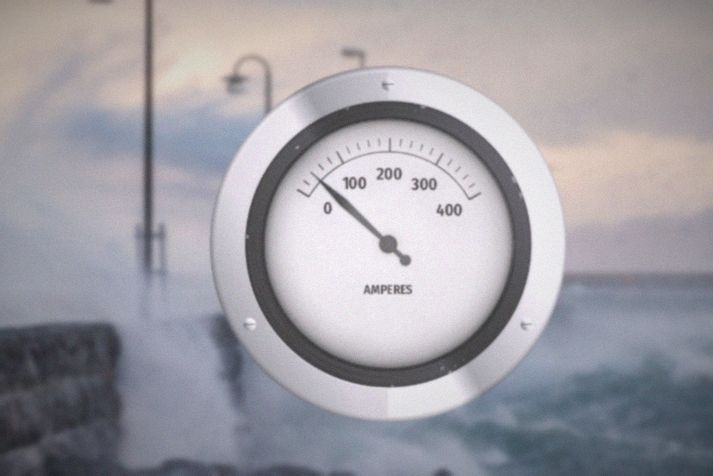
40 A
